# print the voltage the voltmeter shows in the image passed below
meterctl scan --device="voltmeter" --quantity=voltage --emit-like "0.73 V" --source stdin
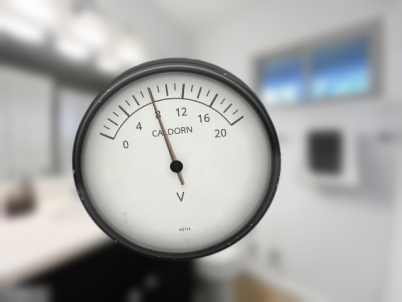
8 V
